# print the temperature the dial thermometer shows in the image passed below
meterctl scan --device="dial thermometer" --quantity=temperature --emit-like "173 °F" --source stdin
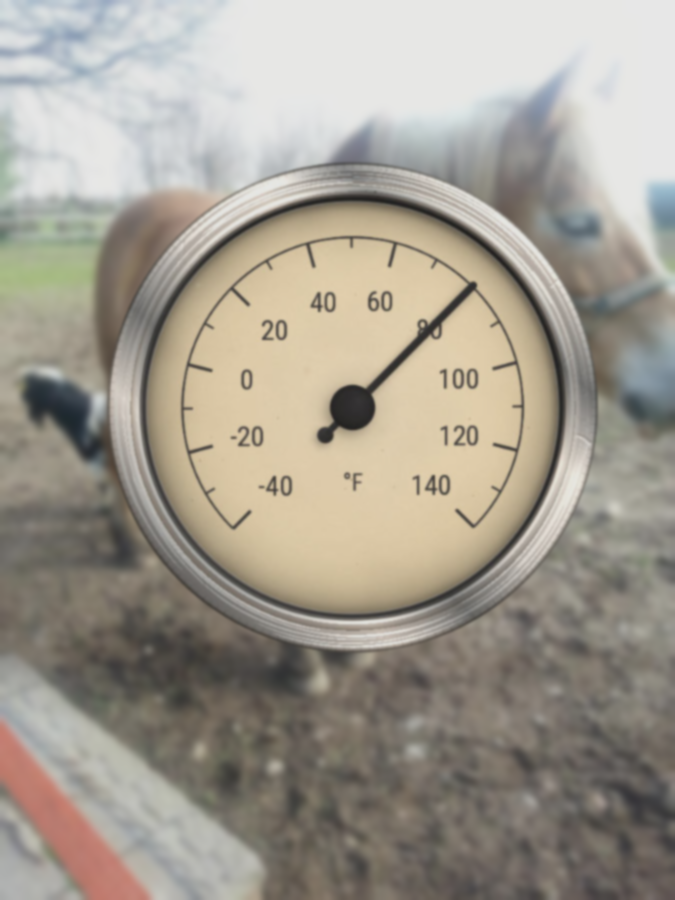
80 °F
